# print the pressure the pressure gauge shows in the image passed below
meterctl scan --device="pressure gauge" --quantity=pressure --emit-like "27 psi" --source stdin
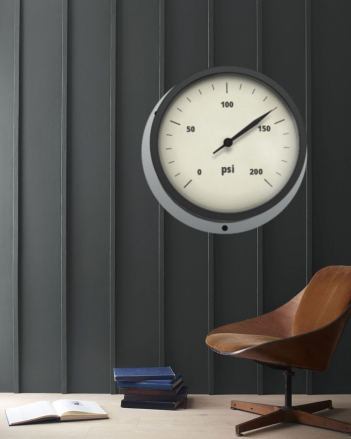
140 psi
